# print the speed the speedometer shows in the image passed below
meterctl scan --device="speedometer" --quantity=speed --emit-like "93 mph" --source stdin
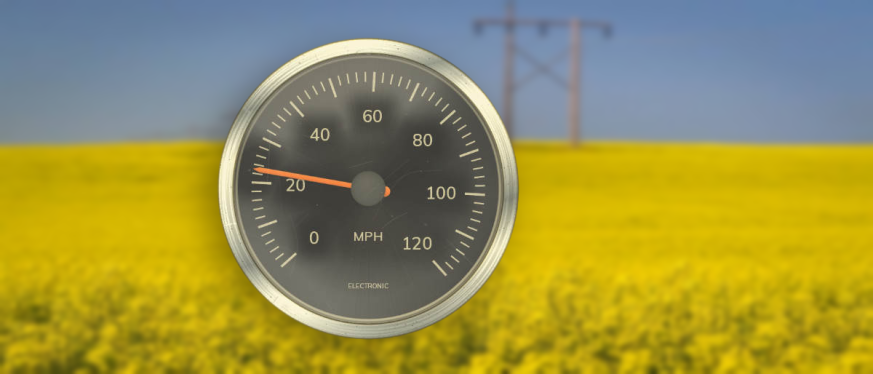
23 mph
